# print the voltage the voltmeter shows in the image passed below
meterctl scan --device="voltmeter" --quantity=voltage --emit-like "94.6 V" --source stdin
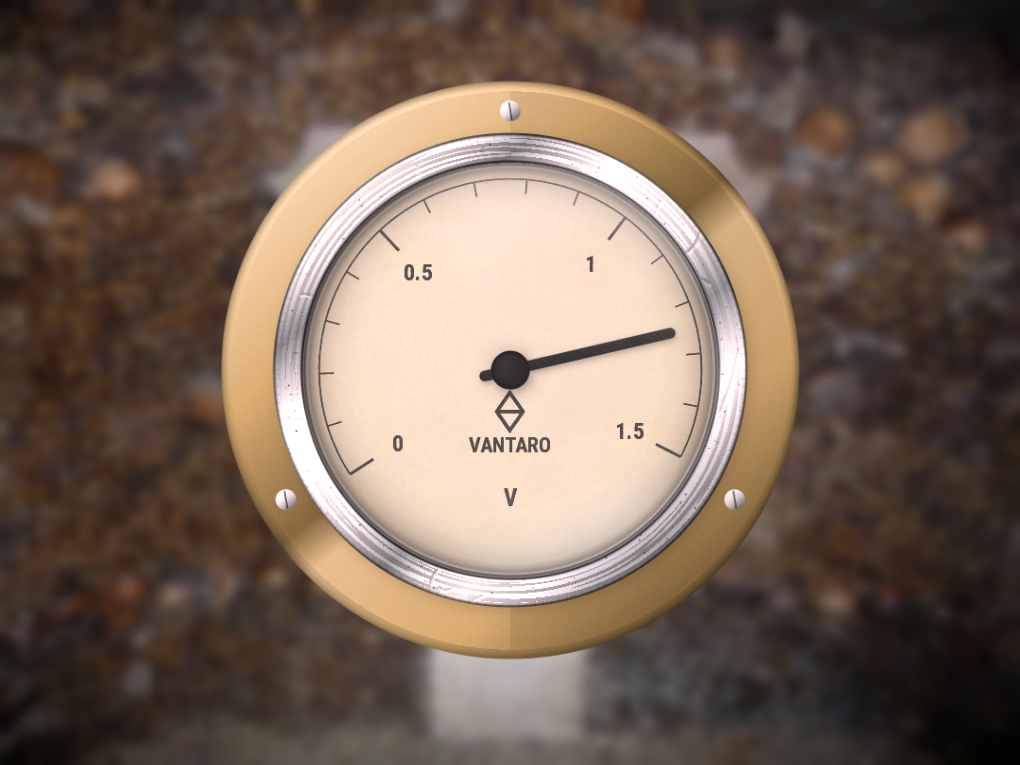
1.25 V
